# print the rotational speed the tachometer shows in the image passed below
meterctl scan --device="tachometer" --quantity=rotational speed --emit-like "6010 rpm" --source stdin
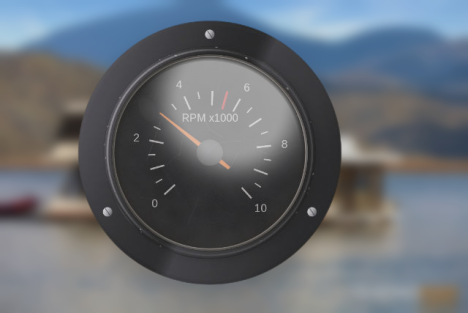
3000 rpm
